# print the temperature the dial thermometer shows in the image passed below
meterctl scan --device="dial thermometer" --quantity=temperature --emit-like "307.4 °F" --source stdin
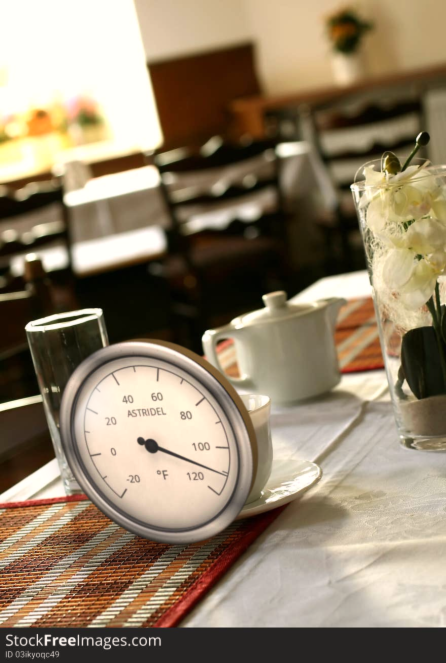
110 °F
